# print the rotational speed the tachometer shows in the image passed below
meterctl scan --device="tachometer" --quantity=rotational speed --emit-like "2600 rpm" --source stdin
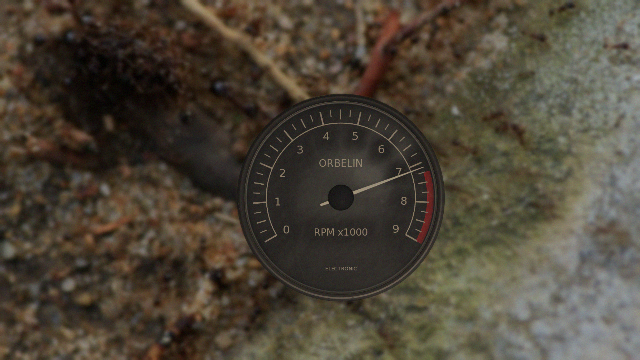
7125 rpm
